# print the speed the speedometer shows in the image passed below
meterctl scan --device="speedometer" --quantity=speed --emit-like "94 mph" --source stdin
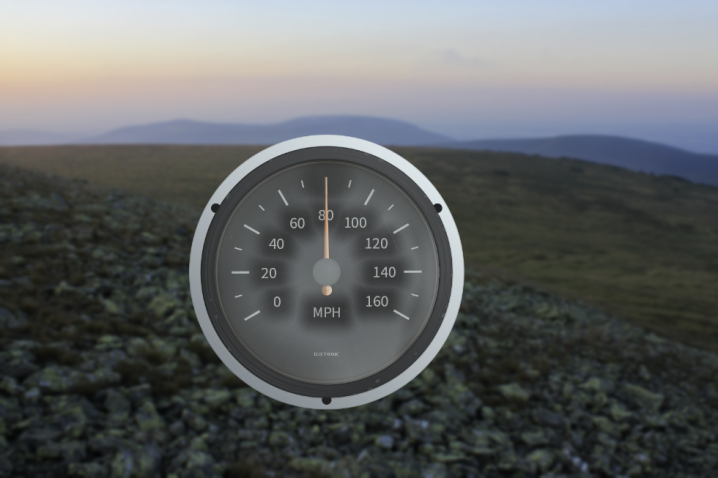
80 mph
